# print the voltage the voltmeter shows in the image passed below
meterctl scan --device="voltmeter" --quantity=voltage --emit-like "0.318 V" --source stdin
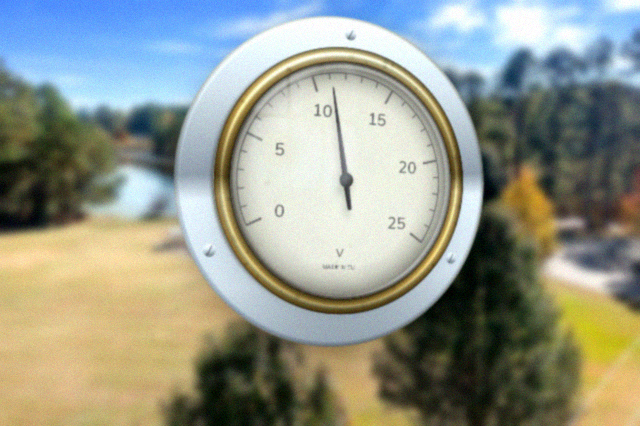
11 V
